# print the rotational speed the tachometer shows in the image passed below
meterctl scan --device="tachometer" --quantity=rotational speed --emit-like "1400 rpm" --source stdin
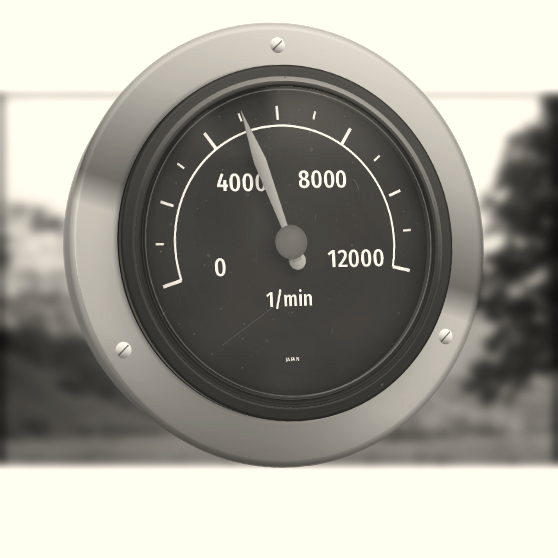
5000 rpm
